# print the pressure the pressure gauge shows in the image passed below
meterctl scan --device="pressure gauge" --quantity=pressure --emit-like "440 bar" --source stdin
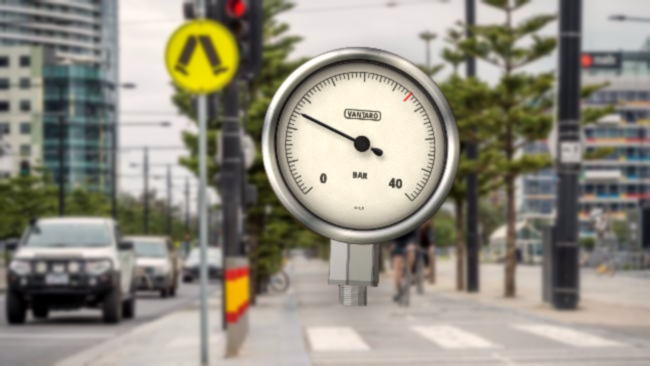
10 bar
